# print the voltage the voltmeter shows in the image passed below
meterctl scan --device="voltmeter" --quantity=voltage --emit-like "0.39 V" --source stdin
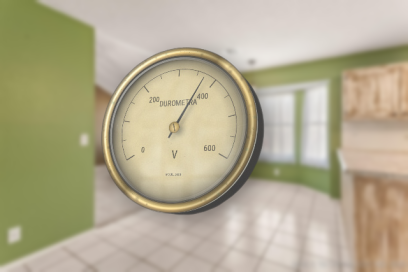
375 V
